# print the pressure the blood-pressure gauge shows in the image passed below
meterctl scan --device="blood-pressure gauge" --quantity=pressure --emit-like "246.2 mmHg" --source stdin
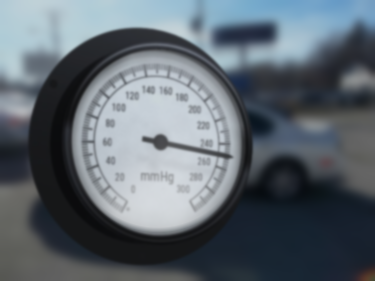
250 mmHg
